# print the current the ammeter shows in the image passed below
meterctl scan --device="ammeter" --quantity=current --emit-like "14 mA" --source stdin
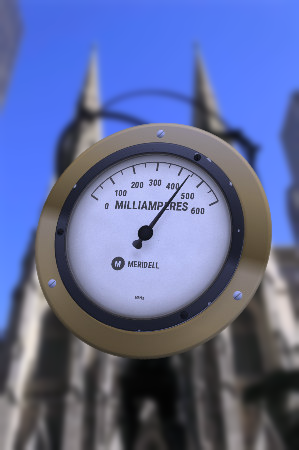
450 mA
